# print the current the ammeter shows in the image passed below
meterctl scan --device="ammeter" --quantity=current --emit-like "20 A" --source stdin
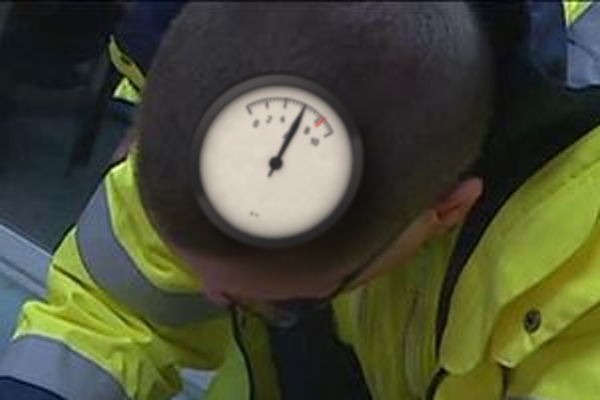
6 A
